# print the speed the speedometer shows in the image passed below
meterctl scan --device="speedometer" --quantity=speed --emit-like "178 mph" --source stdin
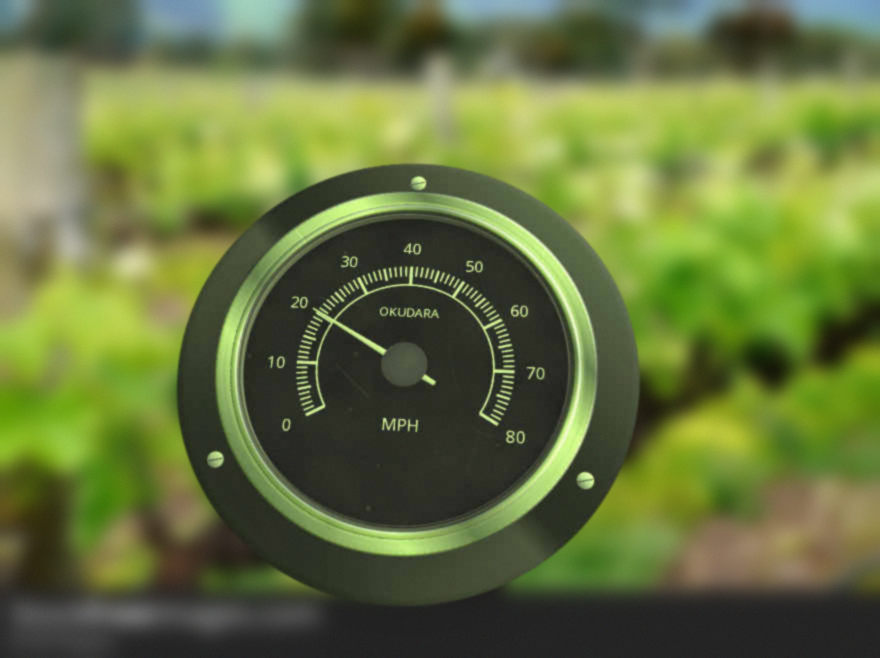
20 mph
